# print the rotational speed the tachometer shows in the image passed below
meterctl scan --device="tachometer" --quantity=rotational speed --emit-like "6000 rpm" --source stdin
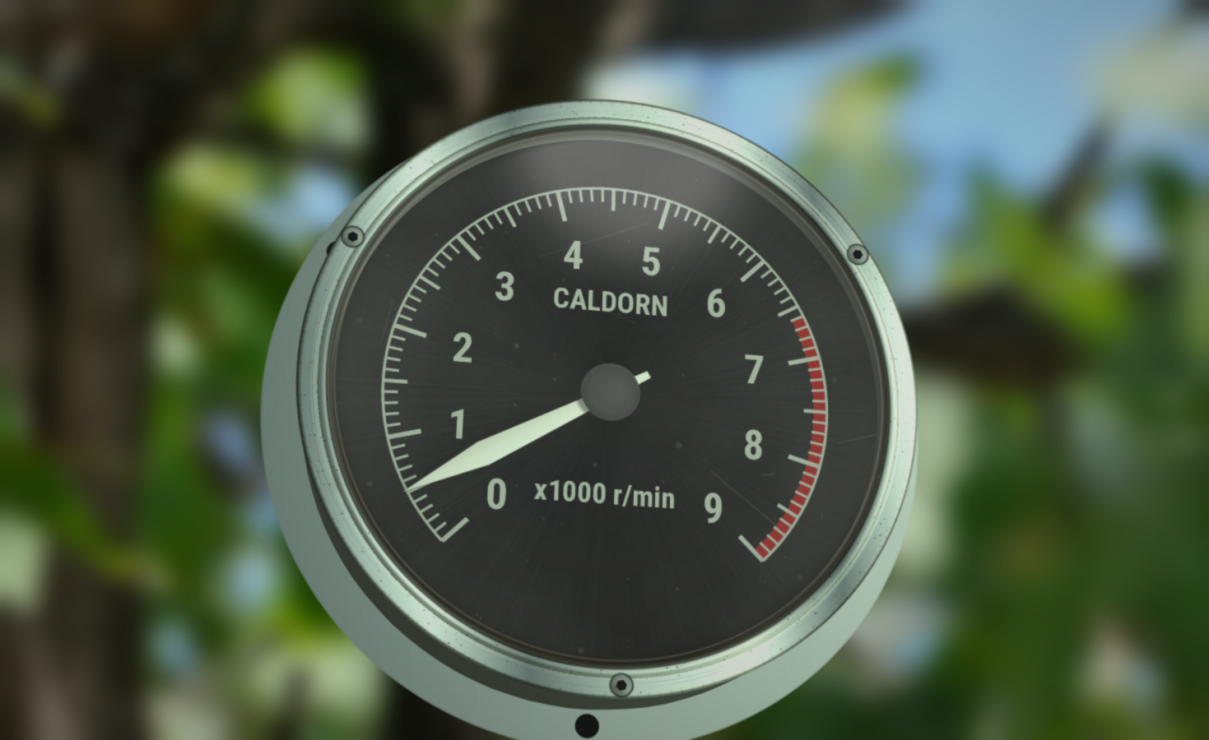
500 rpm
